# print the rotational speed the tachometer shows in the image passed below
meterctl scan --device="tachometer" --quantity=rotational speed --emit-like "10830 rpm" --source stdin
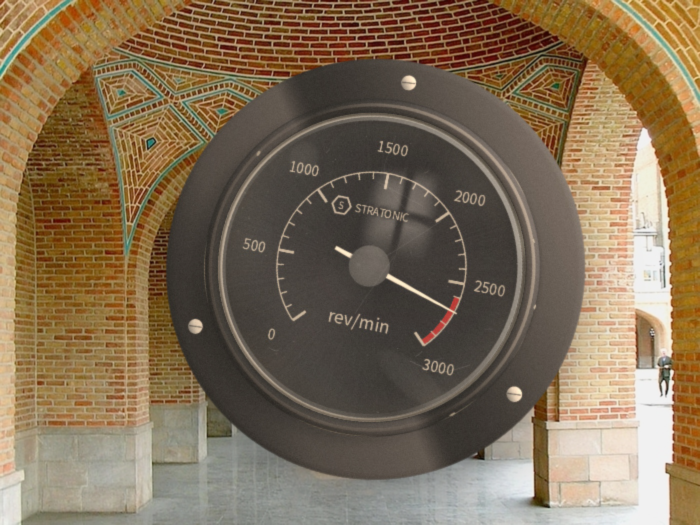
2700 rpm
